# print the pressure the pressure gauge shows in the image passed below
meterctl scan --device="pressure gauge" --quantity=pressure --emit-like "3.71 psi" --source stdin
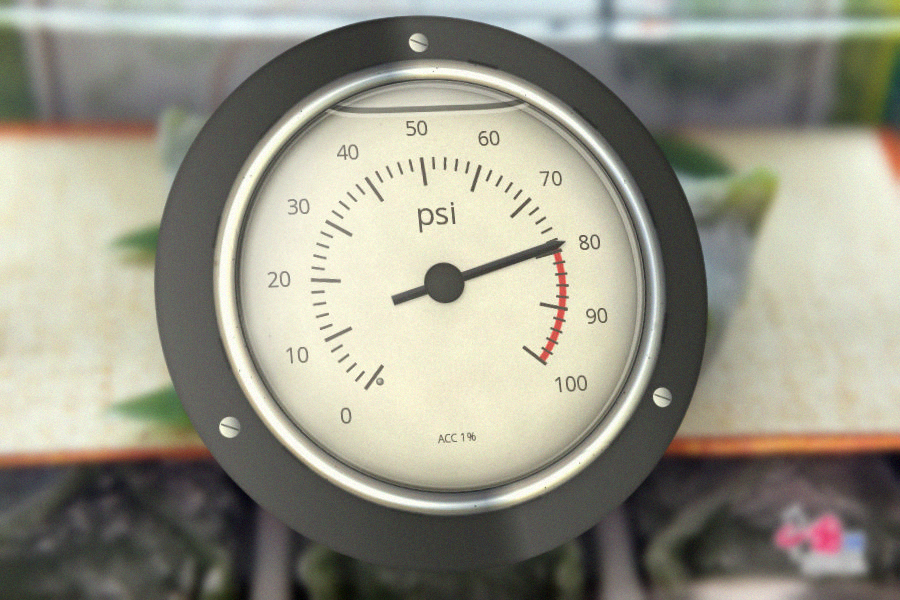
79 psi
